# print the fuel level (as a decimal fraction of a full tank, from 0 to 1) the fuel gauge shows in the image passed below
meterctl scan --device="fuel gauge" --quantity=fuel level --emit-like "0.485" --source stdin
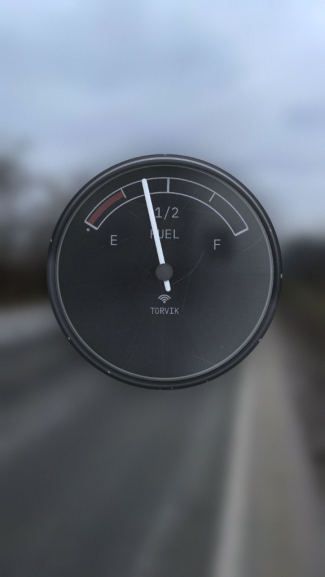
0.375
